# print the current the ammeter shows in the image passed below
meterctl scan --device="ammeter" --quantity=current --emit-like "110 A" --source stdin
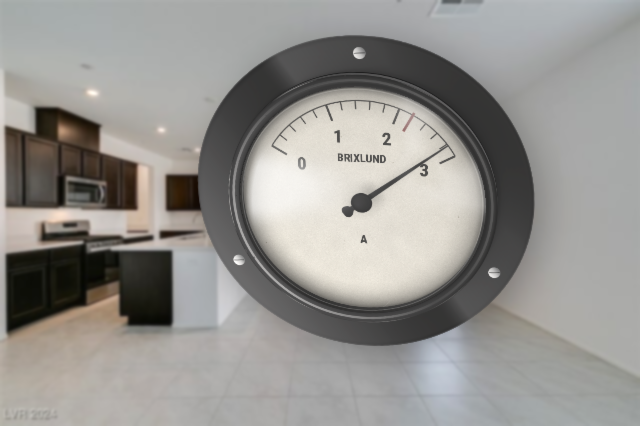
2.8 A
